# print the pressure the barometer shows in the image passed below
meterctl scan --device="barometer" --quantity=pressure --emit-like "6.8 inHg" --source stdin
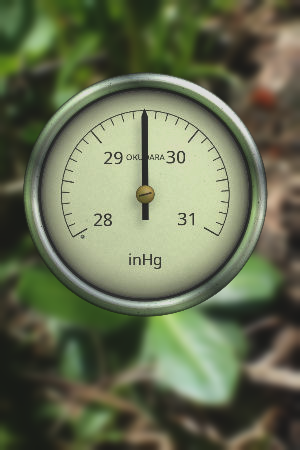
29.5 inHg
